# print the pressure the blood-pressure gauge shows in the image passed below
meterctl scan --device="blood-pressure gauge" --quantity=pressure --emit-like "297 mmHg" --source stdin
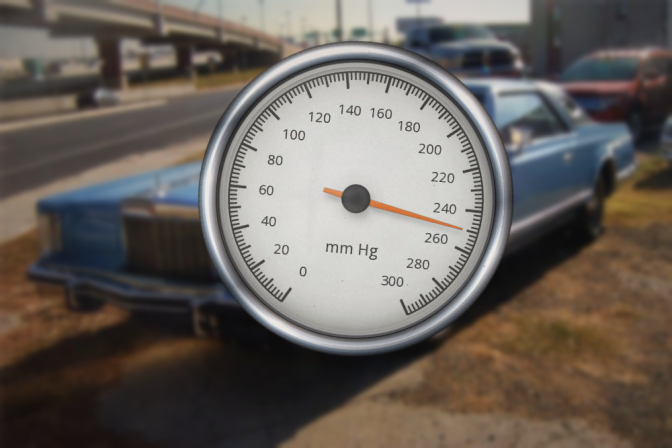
250 mmHg
